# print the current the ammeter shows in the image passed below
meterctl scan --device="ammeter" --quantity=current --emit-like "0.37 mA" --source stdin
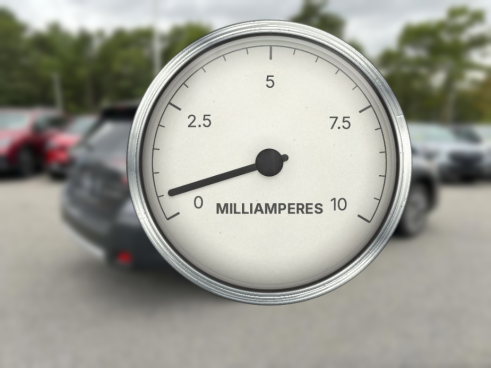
0.5 mA
